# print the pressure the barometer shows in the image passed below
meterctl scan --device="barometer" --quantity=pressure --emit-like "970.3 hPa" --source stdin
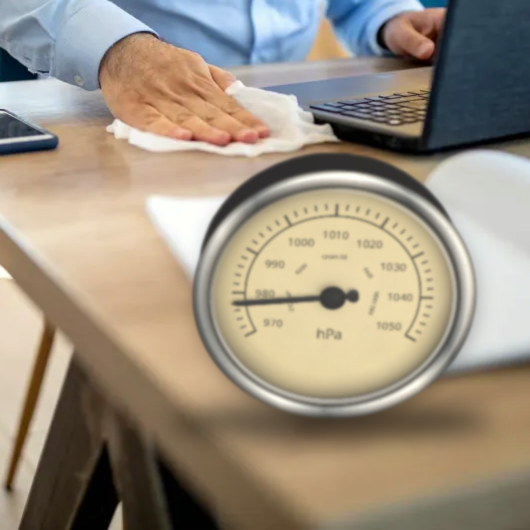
978 hPa
